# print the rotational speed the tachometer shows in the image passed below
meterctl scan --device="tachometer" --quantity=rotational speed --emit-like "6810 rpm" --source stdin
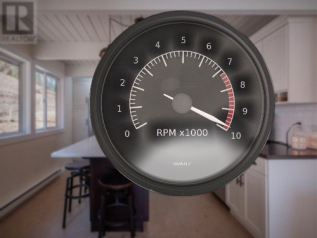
9800 rpm
